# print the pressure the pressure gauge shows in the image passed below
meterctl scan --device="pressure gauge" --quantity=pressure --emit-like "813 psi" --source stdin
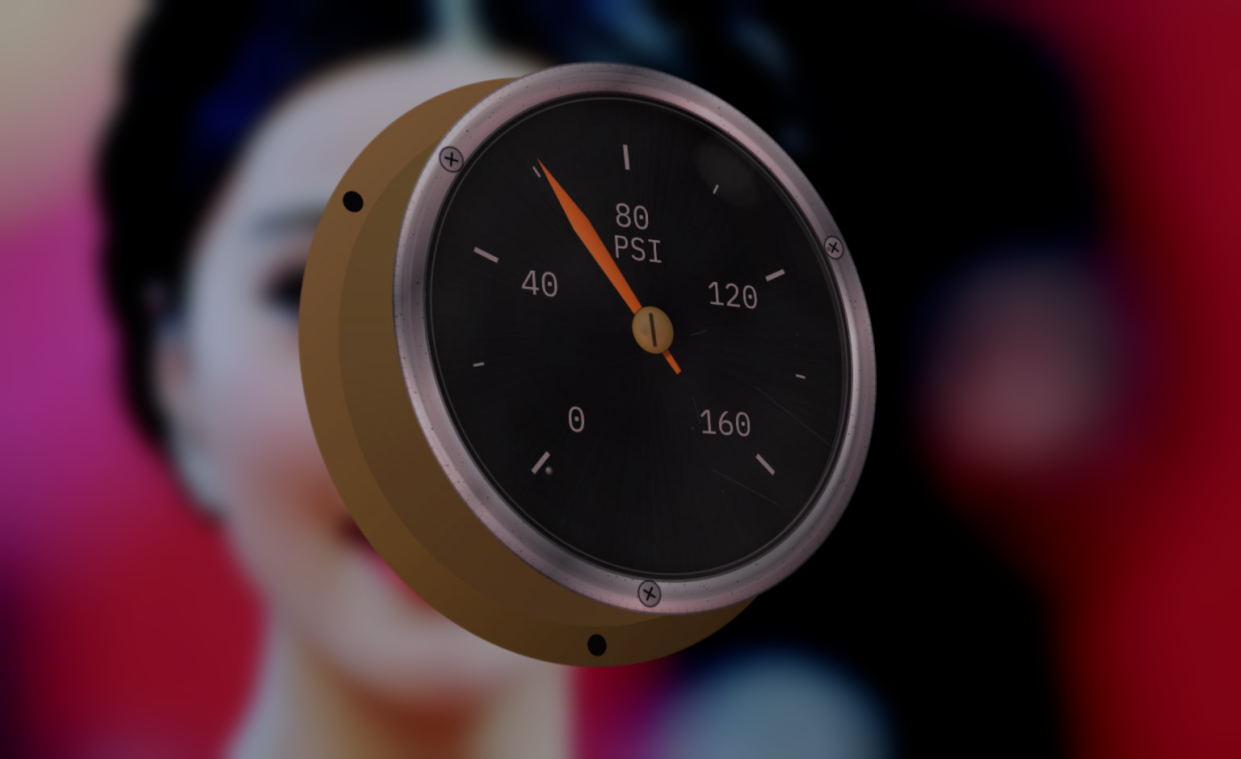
60 psi
